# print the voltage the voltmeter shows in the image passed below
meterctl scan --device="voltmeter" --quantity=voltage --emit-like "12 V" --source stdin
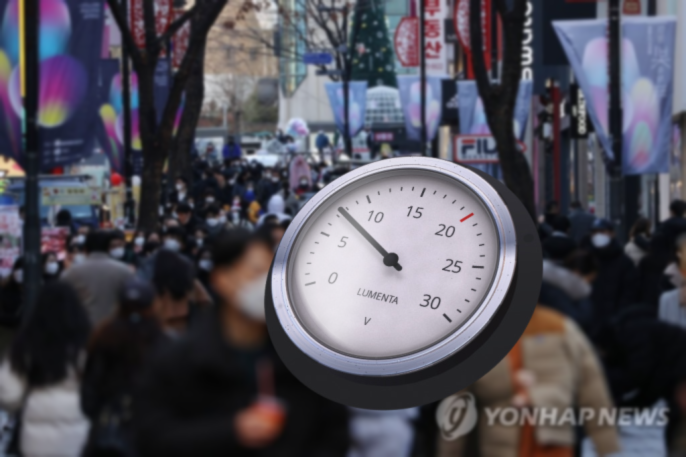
7.5 V
